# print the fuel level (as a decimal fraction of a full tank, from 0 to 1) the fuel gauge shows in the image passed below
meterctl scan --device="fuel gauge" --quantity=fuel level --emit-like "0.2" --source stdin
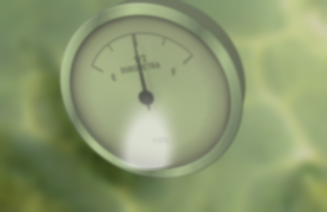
0.5
